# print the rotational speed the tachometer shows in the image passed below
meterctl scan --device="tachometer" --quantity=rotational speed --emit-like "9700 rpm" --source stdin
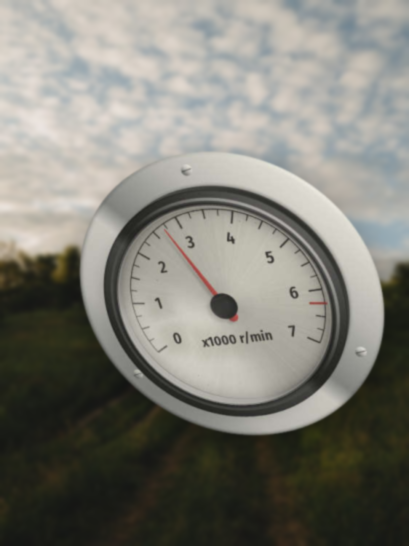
2750 rpm
